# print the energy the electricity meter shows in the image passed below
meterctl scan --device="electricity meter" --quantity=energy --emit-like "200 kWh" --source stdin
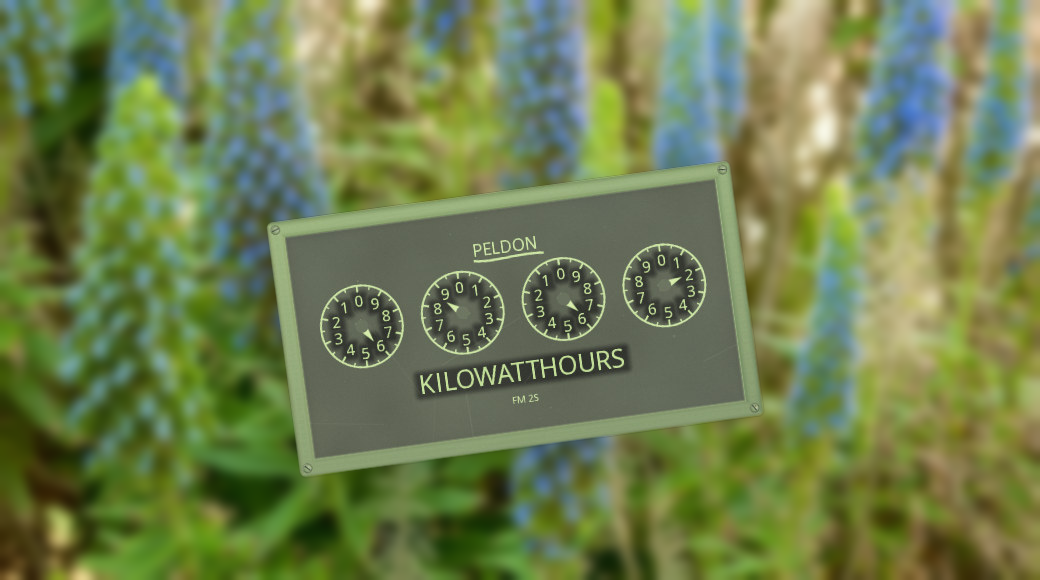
5862 kWh
